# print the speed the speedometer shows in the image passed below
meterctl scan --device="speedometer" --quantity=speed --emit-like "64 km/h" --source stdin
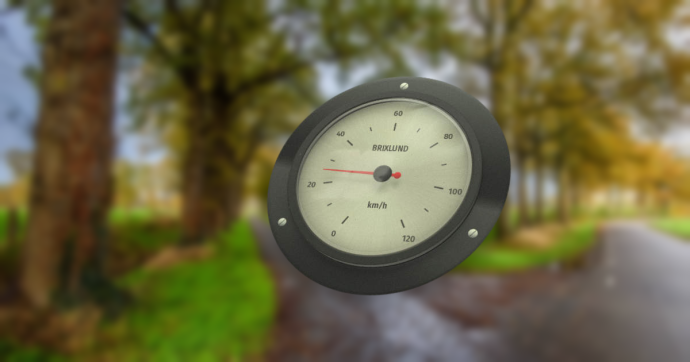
25 km/h
